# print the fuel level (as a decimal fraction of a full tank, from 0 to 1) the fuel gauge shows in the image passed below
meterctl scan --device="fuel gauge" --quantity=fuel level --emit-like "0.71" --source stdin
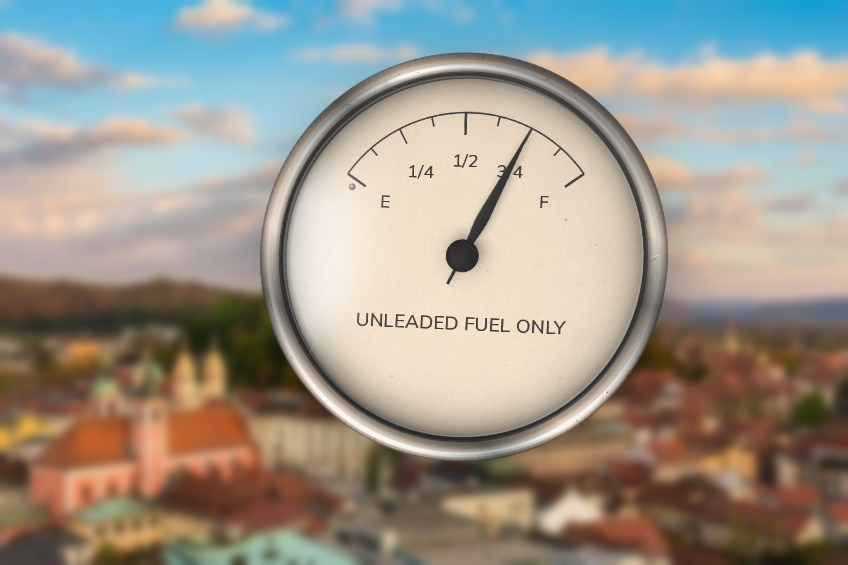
0.75
